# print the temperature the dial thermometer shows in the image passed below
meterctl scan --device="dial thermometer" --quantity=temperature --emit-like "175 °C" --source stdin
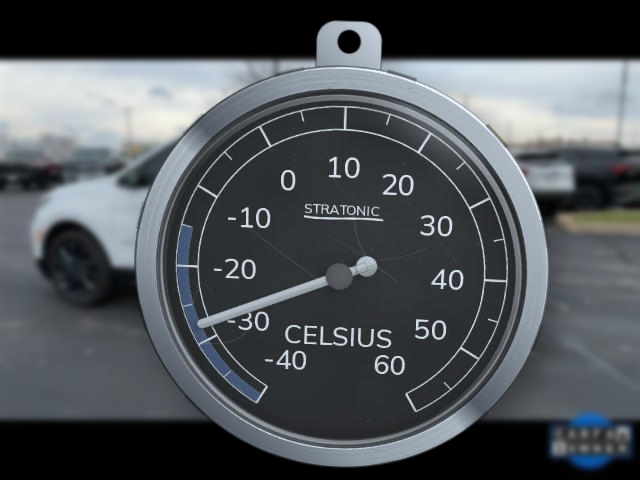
-27.5 °C
